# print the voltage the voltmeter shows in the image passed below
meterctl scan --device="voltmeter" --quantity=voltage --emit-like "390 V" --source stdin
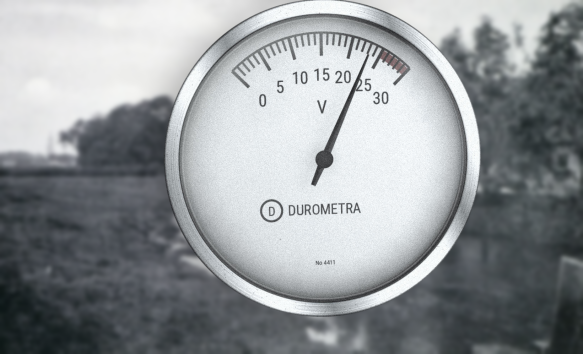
23 V
